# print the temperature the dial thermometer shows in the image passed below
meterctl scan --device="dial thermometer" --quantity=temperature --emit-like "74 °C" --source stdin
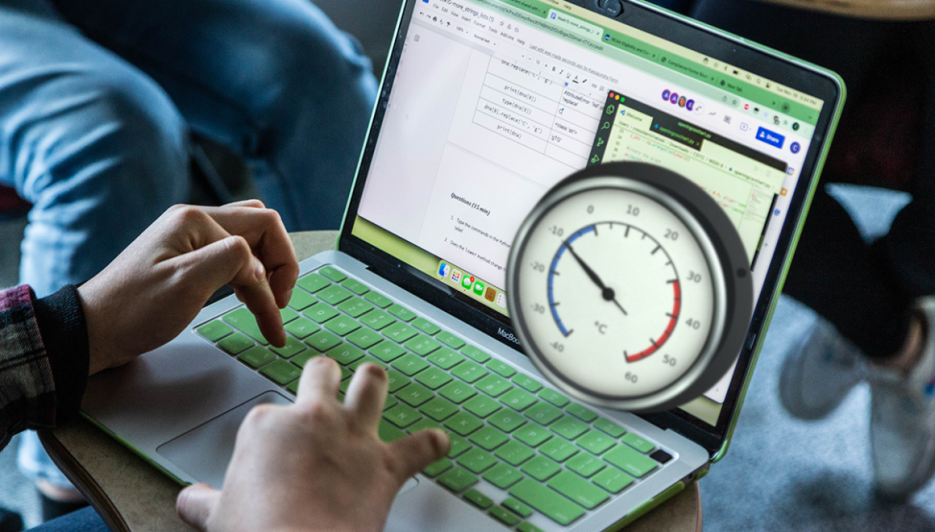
-10 °C
